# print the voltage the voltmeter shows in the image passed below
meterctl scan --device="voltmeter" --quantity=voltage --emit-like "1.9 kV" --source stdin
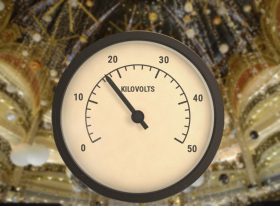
17 kV
